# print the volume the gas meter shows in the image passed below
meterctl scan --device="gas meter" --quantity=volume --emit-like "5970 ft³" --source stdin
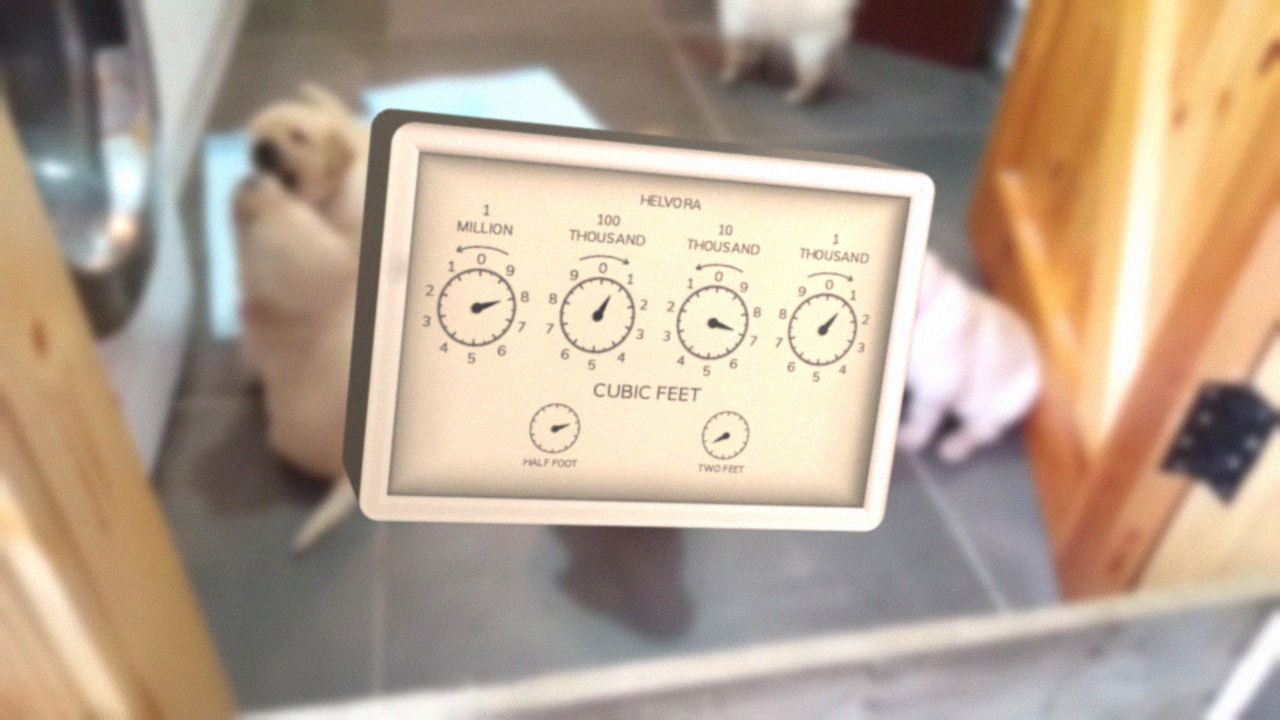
807100 ft³
